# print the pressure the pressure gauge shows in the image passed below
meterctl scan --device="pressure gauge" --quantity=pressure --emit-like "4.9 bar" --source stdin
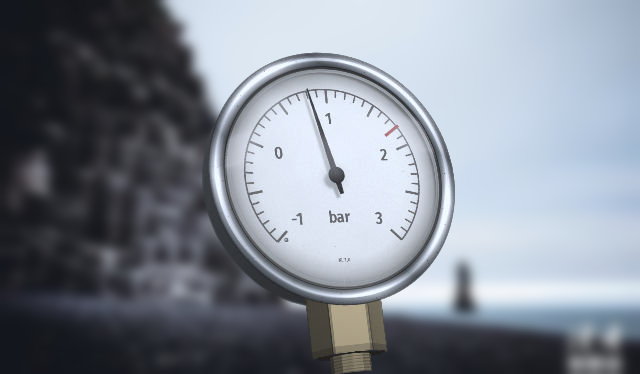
0.8 bar
